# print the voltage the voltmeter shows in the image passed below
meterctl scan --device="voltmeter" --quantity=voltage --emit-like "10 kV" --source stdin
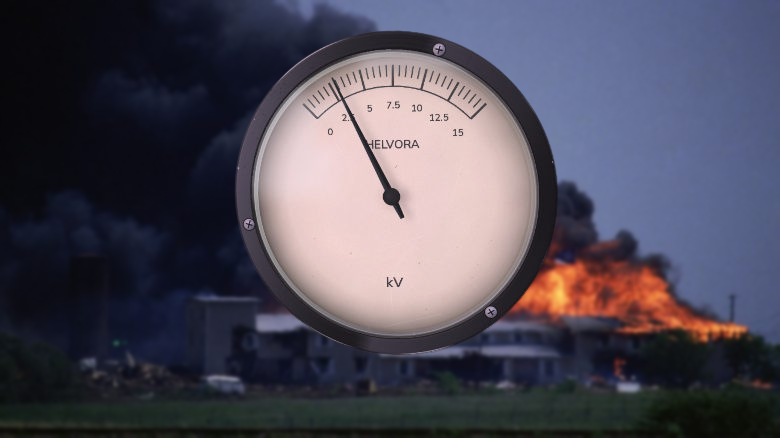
3 kV
